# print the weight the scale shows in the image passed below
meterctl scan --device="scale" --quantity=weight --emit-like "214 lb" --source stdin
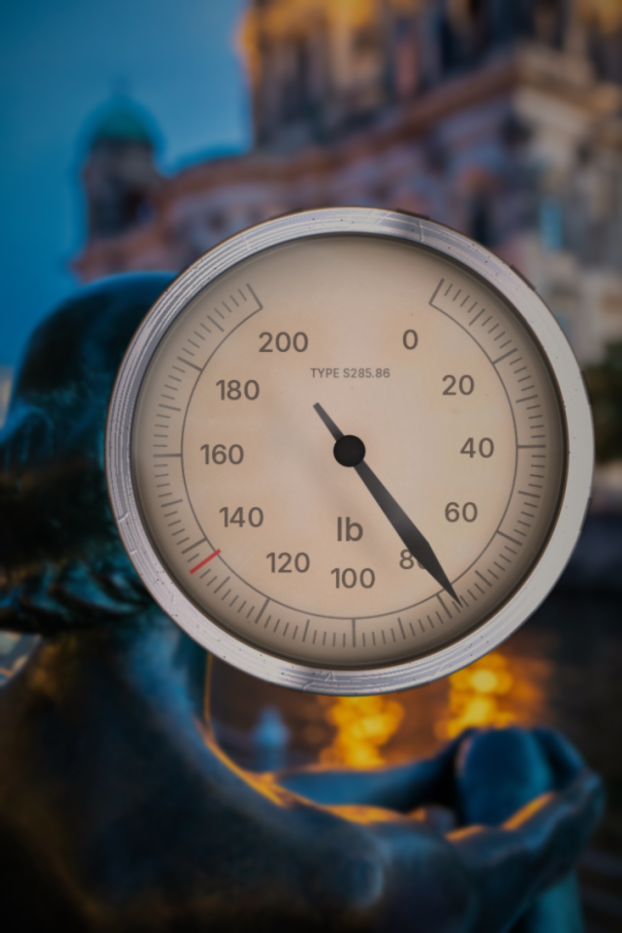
77 lb
